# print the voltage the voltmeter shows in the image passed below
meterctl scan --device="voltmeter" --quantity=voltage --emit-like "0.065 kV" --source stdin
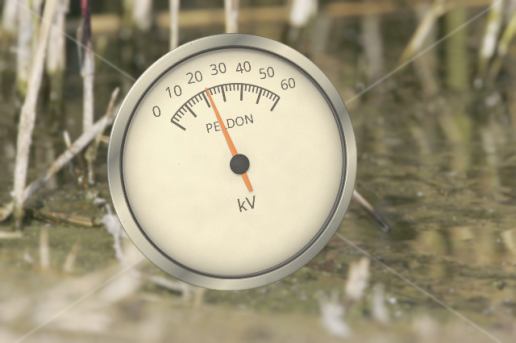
22 kV
